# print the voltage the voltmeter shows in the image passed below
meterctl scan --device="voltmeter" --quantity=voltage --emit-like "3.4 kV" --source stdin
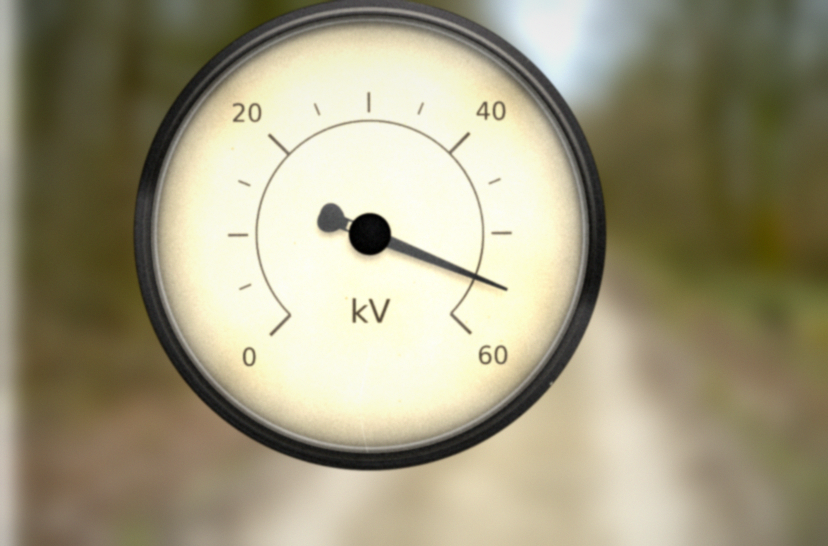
55 kV
